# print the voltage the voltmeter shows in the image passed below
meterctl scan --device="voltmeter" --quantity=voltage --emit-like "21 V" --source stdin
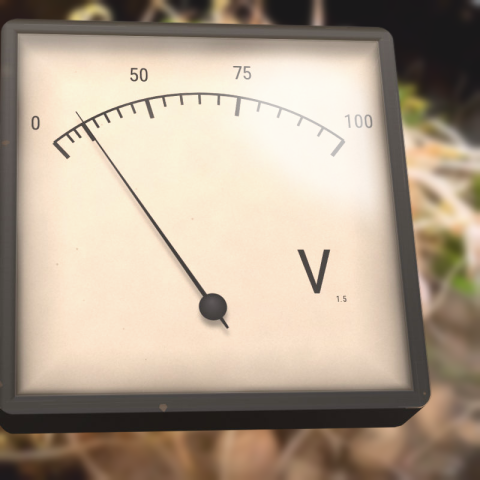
25 V
